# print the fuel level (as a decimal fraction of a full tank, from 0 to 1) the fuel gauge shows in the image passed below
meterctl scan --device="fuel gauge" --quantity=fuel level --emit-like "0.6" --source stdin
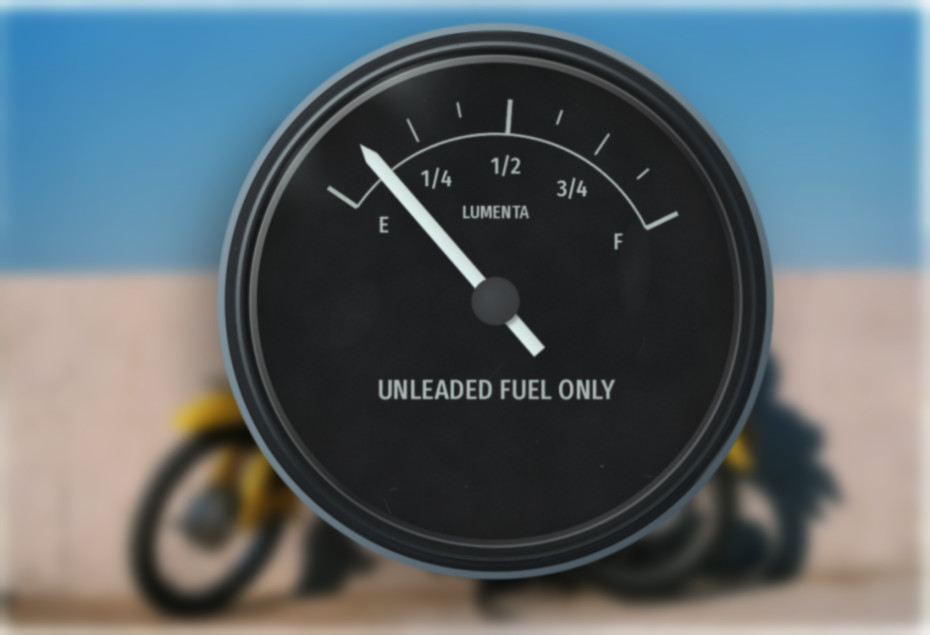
0.125
